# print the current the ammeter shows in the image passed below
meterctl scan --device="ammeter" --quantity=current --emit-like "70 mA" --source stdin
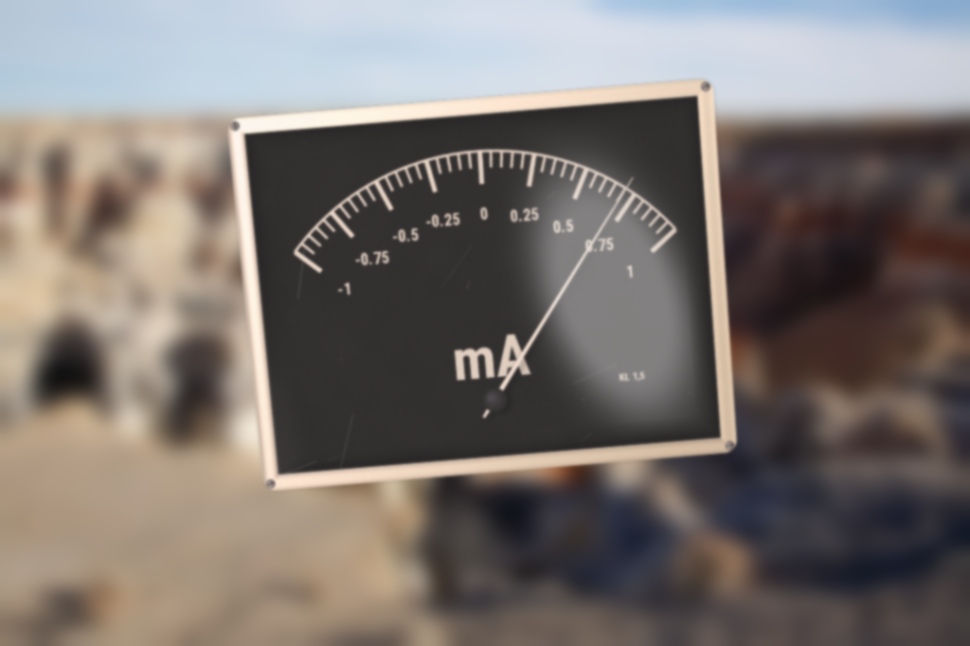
0.7 mA
